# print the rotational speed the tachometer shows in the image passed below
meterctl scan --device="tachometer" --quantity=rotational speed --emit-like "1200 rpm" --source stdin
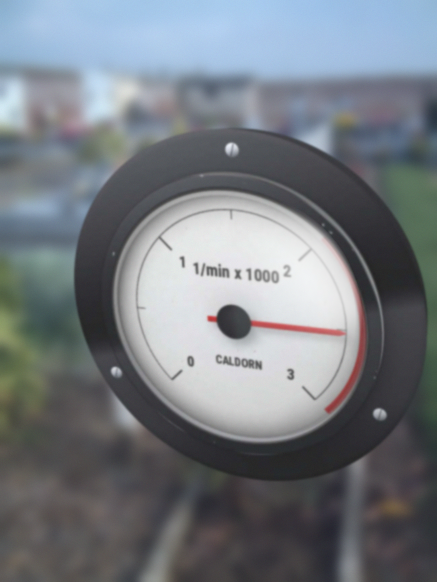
2500 rpm
